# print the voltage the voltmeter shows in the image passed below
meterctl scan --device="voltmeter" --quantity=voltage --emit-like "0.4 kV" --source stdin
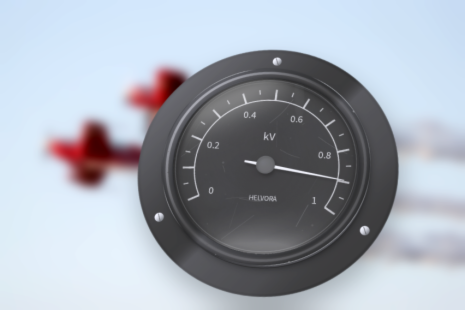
0.9 kV
